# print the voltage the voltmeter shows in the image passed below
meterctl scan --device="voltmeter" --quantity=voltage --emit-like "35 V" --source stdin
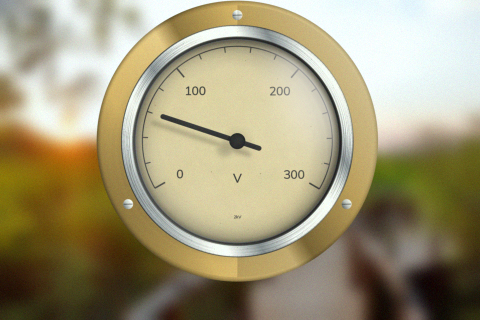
60 V
